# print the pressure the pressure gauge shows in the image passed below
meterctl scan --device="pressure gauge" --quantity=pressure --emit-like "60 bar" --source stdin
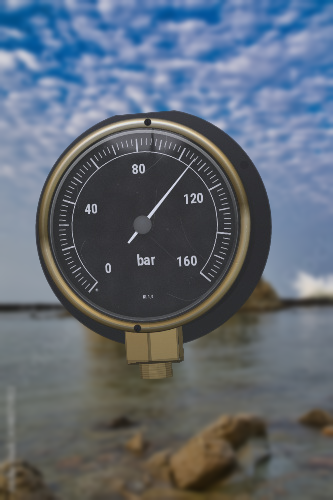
106 bar
